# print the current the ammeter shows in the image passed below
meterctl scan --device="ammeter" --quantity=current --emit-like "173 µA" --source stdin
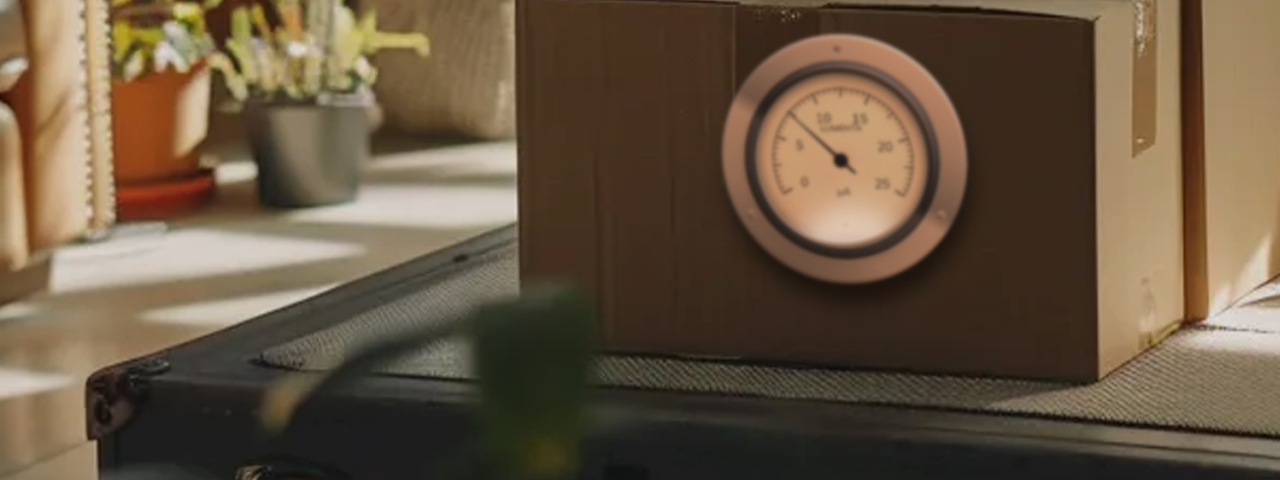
7.5 µA
